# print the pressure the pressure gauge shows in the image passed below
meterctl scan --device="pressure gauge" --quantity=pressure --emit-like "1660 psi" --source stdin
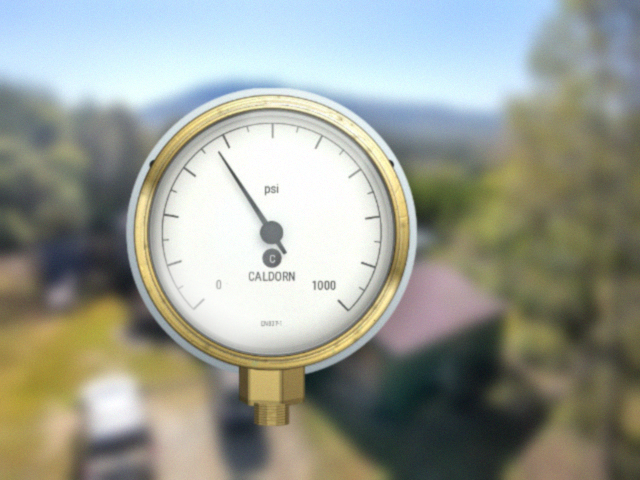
375 psi
